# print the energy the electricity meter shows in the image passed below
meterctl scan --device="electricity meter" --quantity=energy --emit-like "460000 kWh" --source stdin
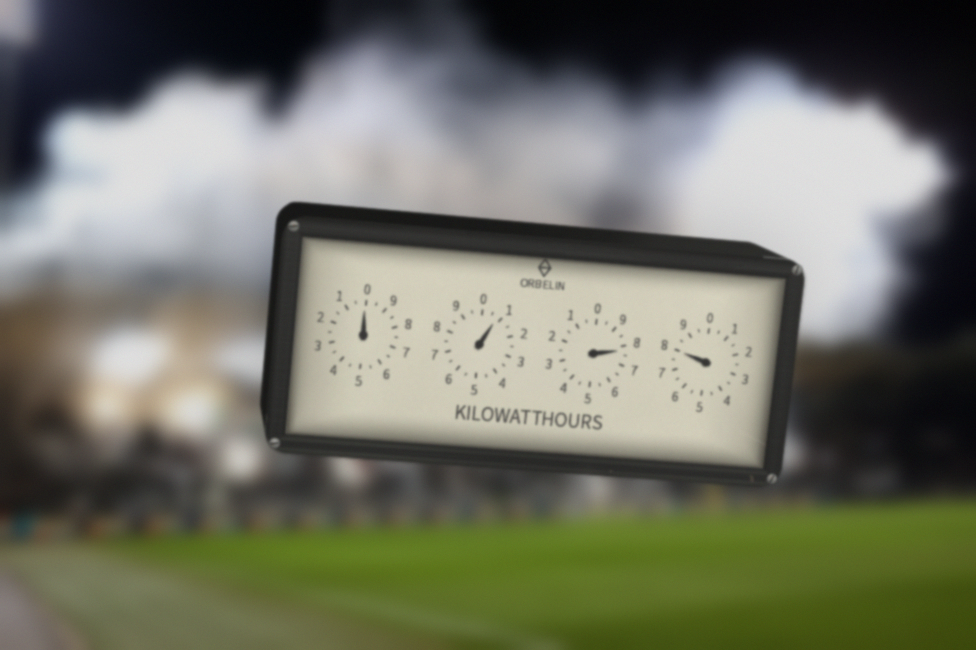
78 kWh
